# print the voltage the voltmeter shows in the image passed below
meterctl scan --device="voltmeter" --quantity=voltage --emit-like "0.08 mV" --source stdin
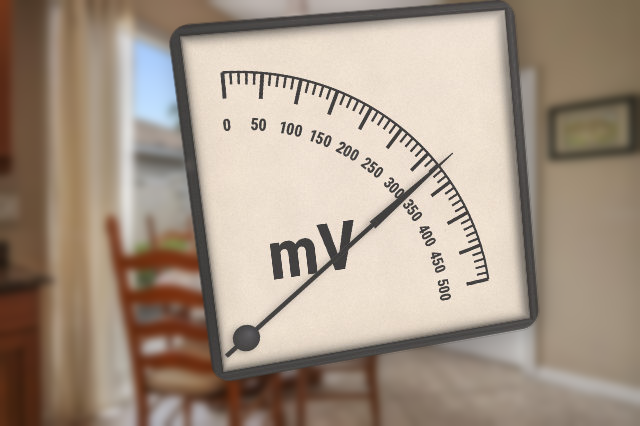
320 mV
